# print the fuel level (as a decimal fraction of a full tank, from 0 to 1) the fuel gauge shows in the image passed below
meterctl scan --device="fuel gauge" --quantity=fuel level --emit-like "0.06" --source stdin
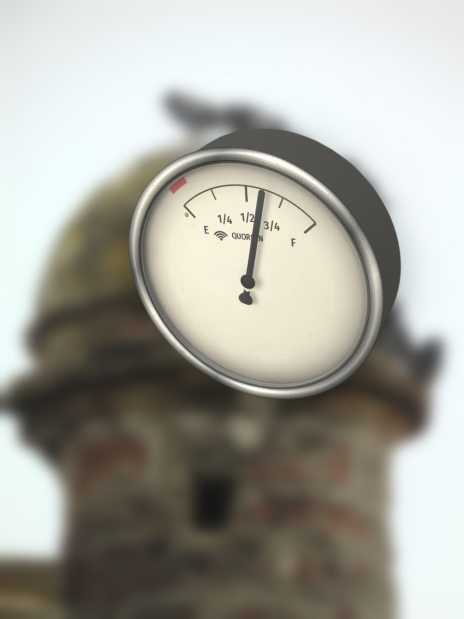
0.625
